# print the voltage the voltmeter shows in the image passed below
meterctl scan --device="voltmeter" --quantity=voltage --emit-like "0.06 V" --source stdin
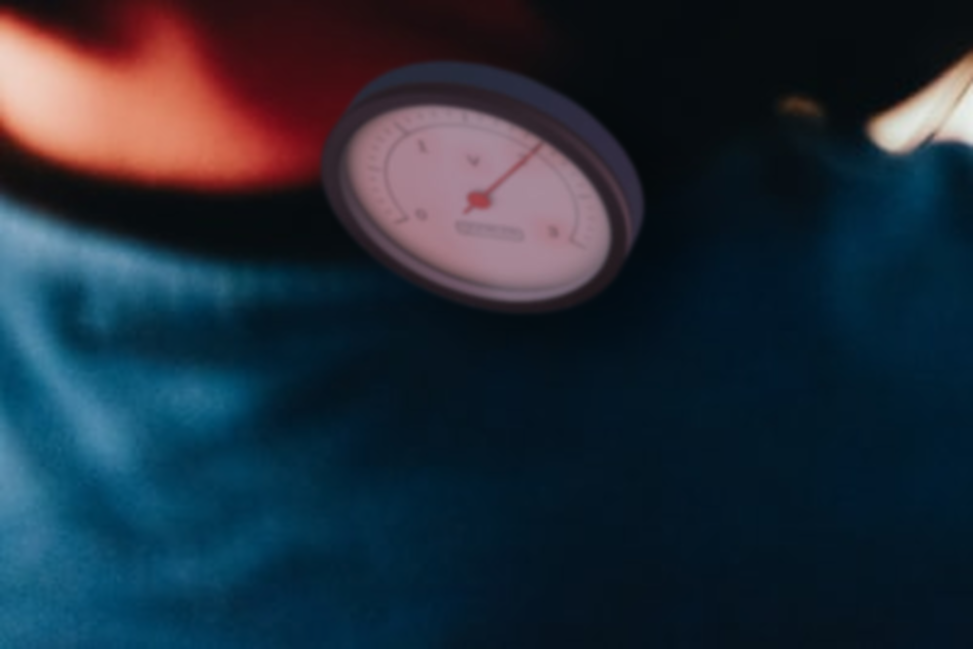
2 V
